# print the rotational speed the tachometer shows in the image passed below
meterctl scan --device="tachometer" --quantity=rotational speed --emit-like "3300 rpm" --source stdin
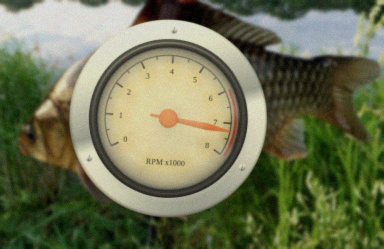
7250 rpm
